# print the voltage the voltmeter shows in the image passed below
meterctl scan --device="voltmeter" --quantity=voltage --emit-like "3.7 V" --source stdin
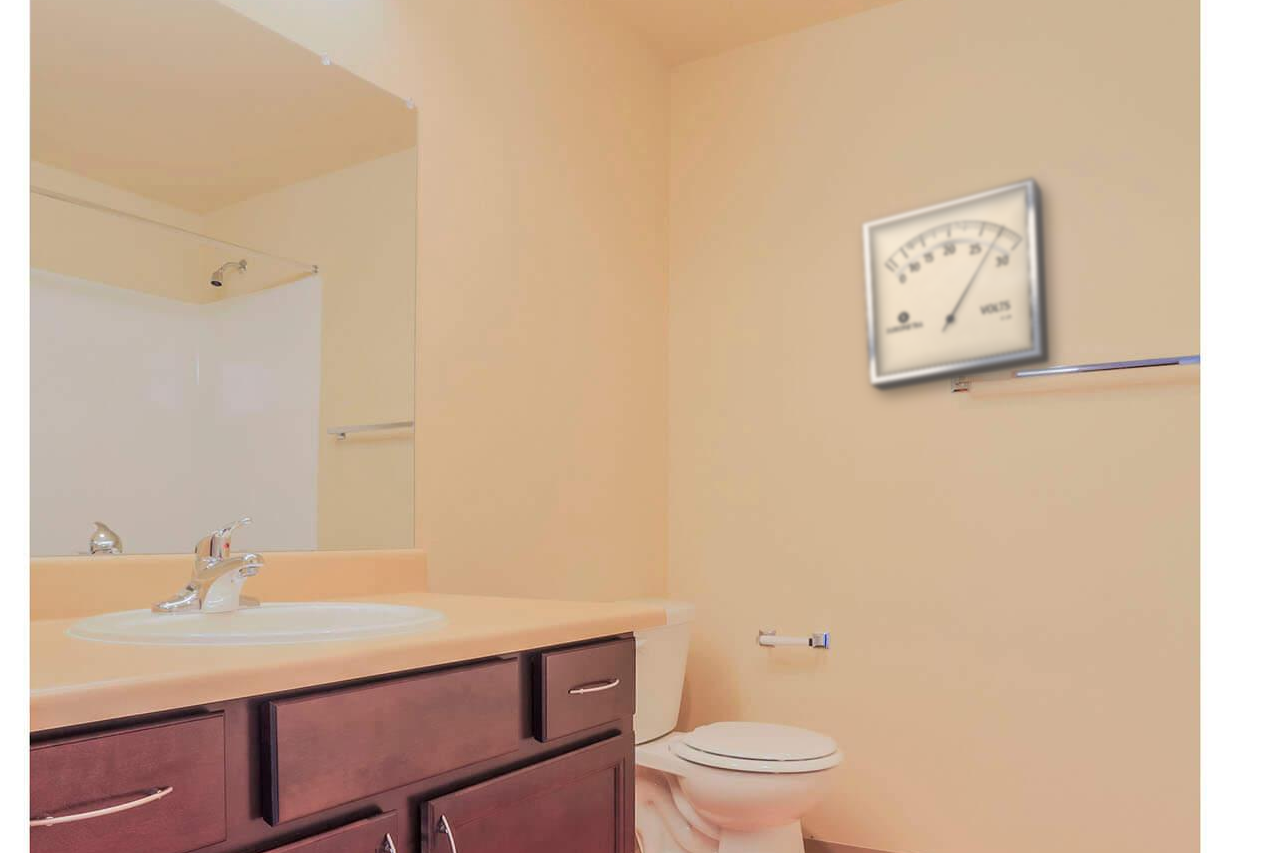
27.5 V
